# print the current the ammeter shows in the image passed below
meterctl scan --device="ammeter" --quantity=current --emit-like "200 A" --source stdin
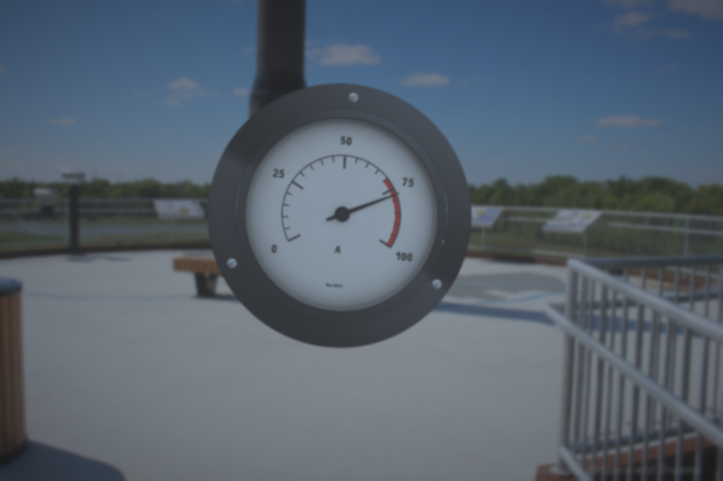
77.5 A
